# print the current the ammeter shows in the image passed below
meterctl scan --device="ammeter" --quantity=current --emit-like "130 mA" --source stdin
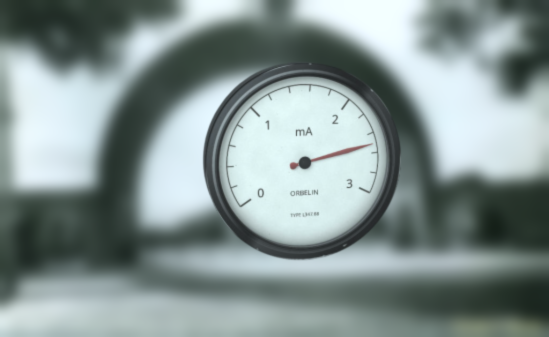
2.5 mA
